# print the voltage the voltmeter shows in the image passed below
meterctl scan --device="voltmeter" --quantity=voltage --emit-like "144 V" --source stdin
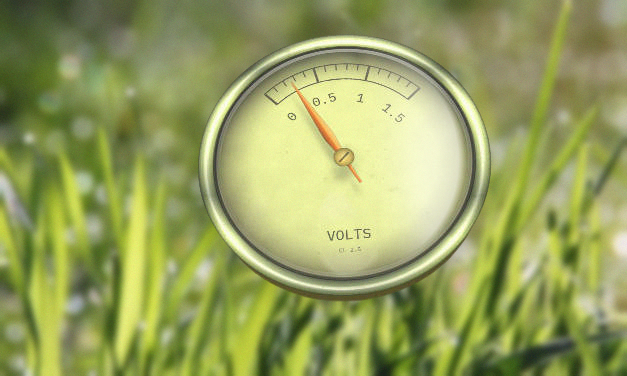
0.25 V
